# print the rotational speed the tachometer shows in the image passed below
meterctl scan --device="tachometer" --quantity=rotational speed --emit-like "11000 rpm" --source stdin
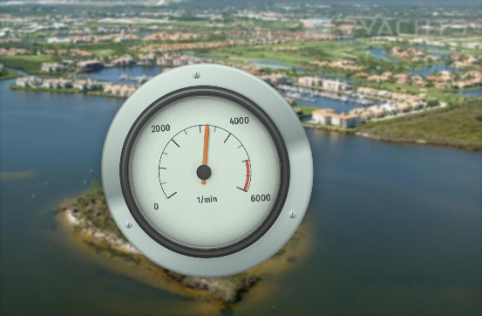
3250 rpm
